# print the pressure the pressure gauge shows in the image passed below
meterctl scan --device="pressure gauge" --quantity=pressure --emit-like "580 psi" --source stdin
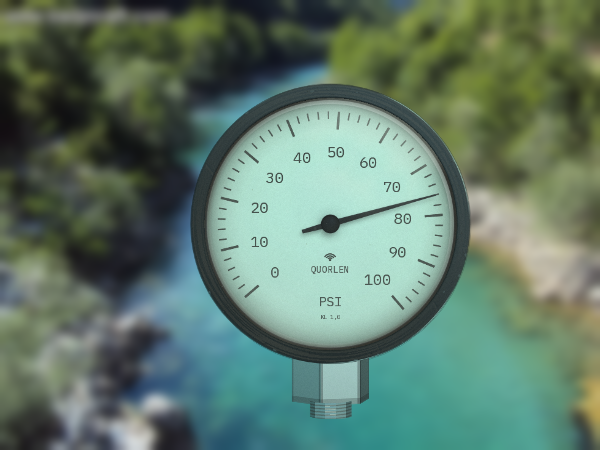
76 psi
